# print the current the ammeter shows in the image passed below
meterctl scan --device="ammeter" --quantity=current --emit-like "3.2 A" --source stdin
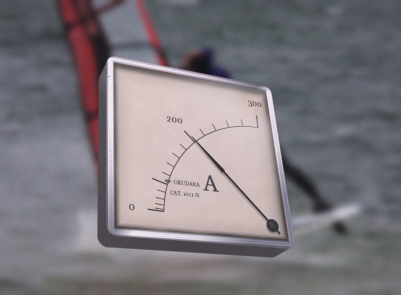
200 A
